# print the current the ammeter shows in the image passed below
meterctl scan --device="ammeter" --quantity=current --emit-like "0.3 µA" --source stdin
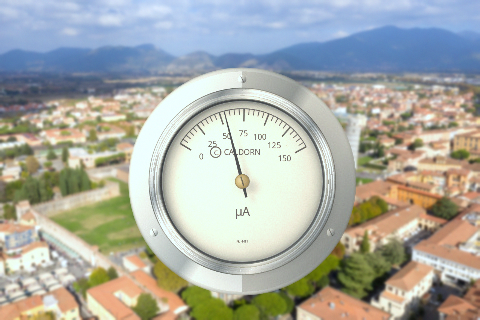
55 µA
